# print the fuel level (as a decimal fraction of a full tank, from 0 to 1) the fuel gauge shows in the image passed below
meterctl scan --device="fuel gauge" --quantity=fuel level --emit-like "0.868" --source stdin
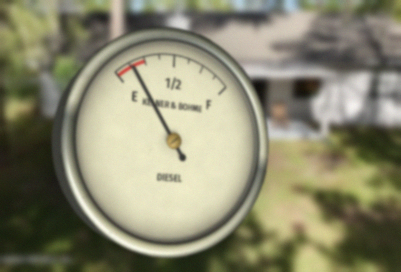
0.125
